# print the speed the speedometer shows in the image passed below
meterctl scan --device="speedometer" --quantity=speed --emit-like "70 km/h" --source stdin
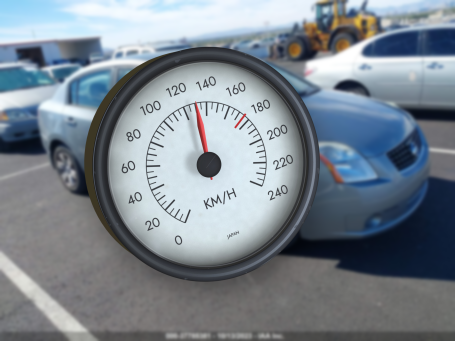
130 km/h
